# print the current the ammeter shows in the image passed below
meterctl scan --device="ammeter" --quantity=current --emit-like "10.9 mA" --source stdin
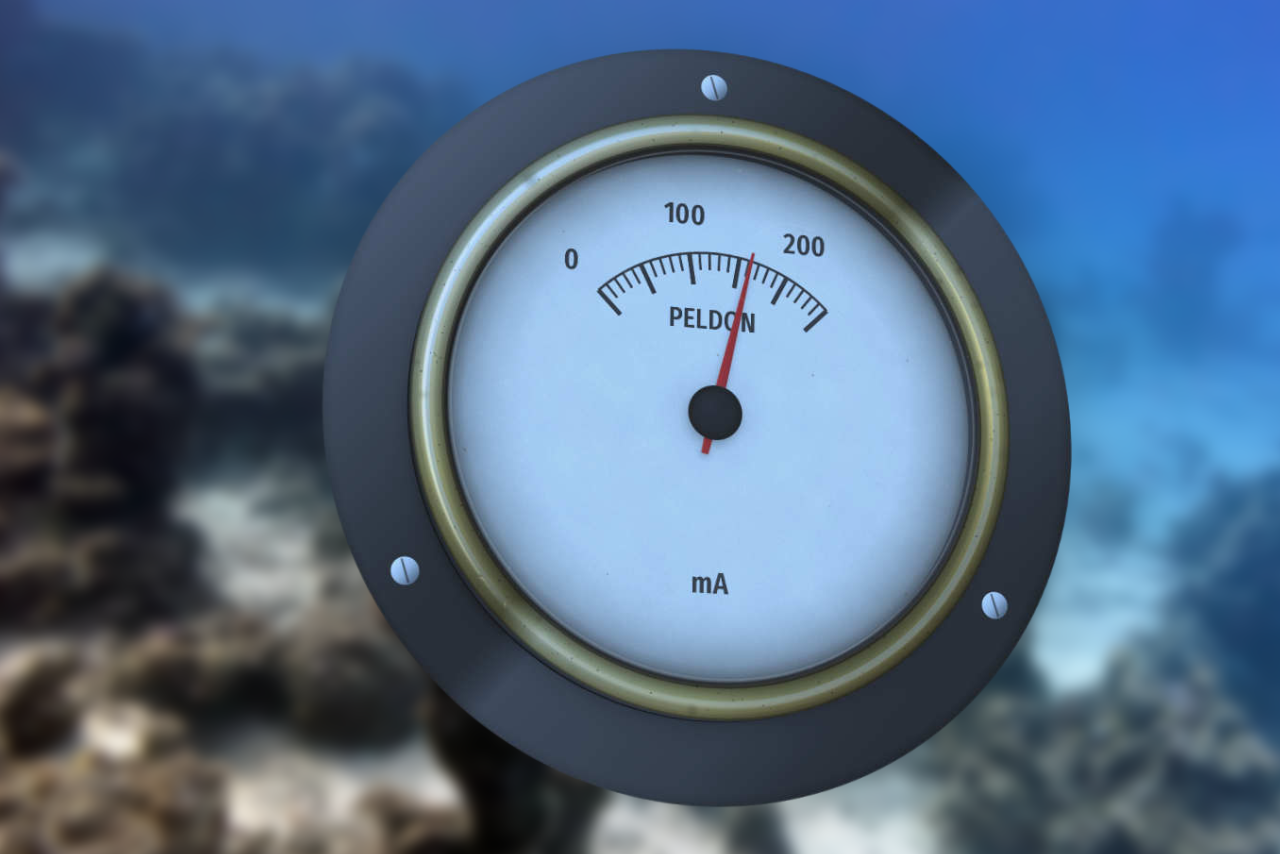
160 mA
